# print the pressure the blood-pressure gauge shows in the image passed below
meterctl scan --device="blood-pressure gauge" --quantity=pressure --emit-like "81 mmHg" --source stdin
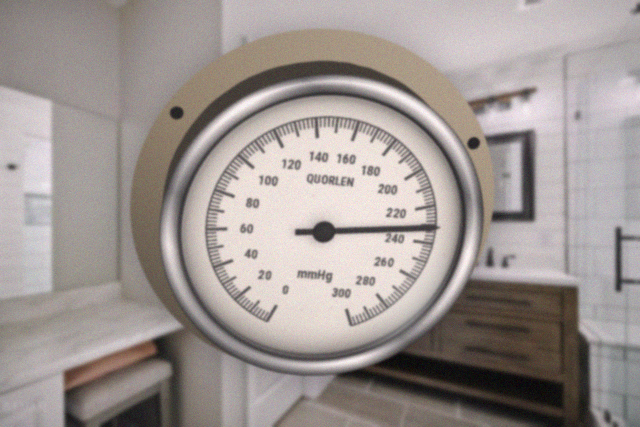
230 mmHg
